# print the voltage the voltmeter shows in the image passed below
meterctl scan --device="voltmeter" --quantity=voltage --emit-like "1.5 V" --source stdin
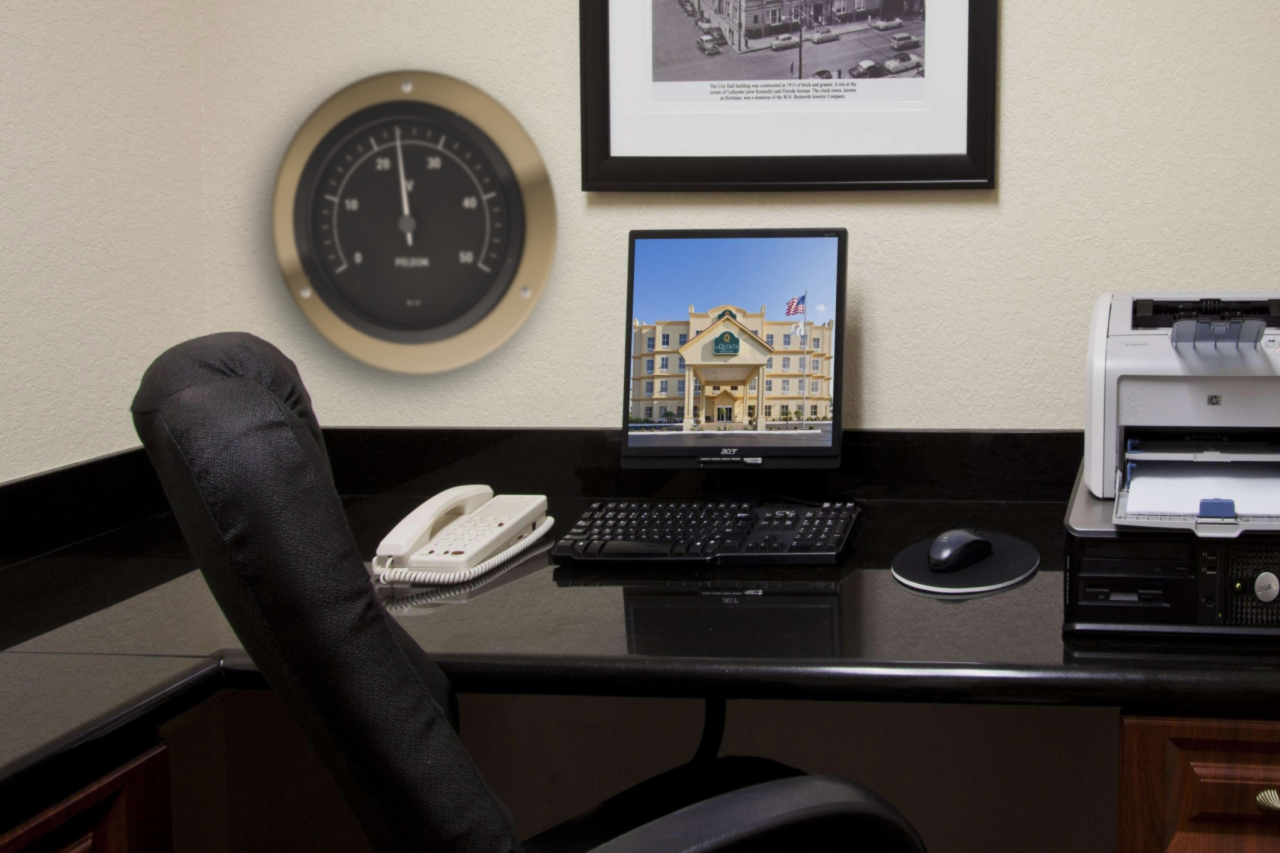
24 V
